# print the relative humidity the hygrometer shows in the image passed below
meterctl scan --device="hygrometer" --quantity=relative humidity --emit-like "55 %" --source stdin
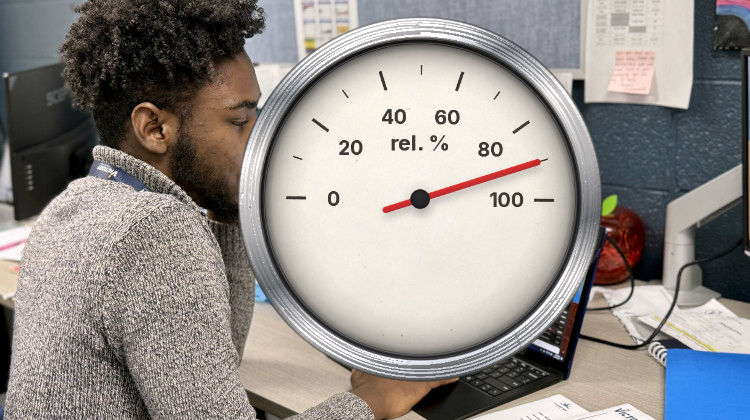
90 %
